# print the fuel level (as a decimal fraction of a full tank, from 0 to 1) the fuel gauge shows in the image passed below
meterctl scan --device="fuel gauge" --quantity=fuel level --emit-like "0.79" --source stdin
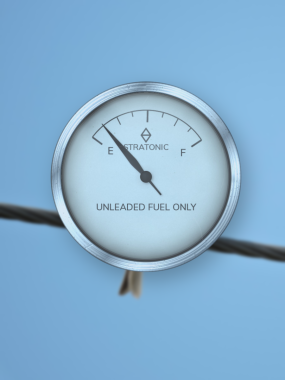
0.125
